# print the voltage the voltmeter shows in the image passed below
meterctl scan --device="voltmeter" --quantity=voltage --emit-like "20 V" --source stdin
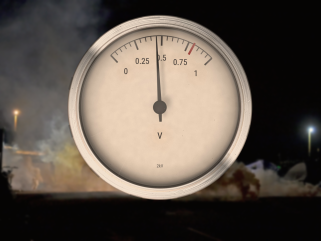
0.45 V
